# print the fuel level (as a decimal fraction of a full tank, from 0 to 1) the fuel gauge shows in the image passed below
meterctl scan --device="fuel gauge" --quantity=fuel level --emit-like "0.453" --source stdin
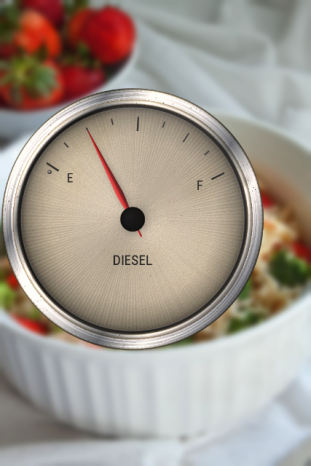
0.25
